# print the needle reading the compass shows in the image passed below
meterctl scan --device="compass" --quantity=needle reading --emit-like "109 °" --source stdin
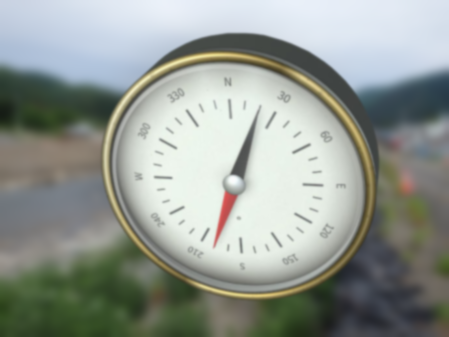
200 °
